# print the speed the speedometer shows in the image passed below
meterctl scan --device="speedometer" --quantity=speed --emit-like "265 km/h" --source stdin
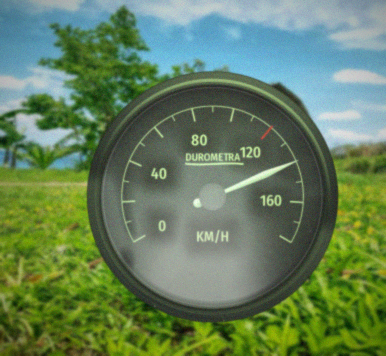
140 km/h
